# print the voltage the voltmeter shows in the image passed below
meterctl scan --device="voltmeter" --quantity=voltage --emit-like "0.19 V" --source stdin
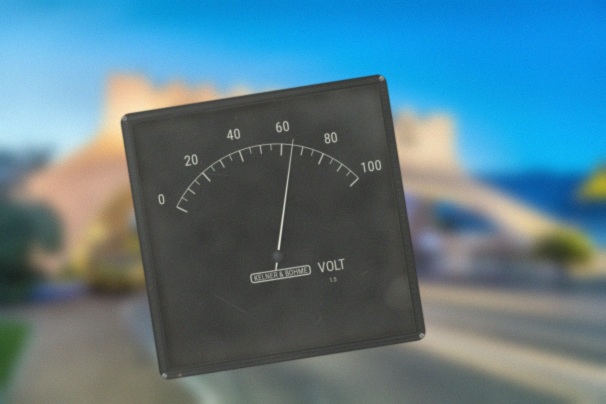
65 V
